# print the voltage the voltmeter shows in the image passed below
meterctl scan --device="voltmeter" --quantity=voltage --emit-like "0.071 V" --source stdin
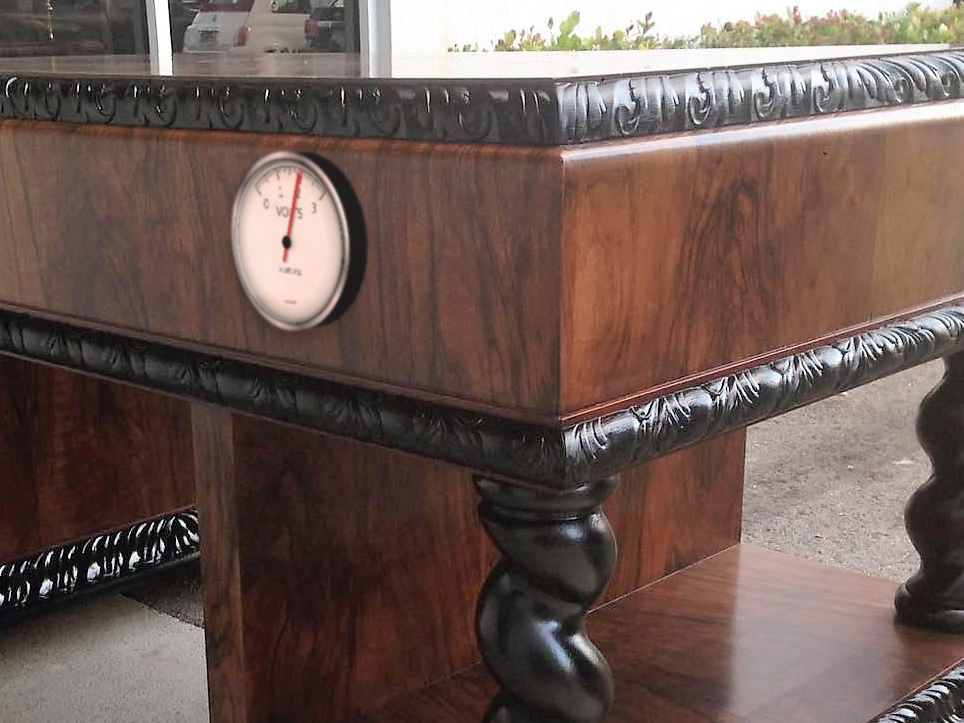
2 V
